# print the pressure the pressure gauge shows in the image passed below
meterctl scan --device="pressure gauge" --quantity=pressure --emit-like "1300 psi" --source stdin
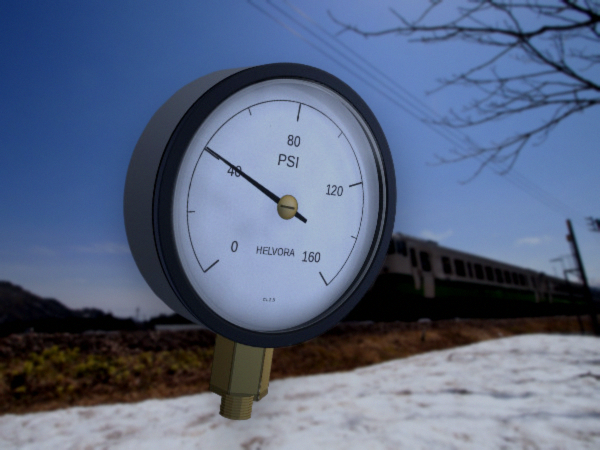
40 psi
